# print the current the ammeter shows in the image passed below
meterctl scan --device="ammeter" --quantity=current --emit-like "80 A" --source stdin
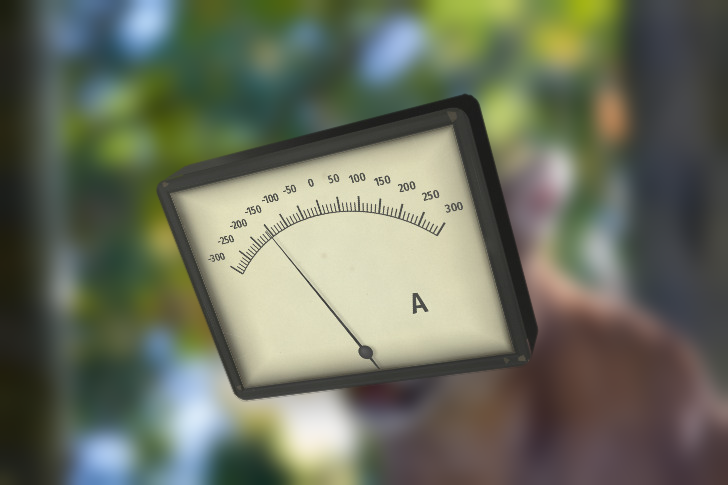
-150 A
